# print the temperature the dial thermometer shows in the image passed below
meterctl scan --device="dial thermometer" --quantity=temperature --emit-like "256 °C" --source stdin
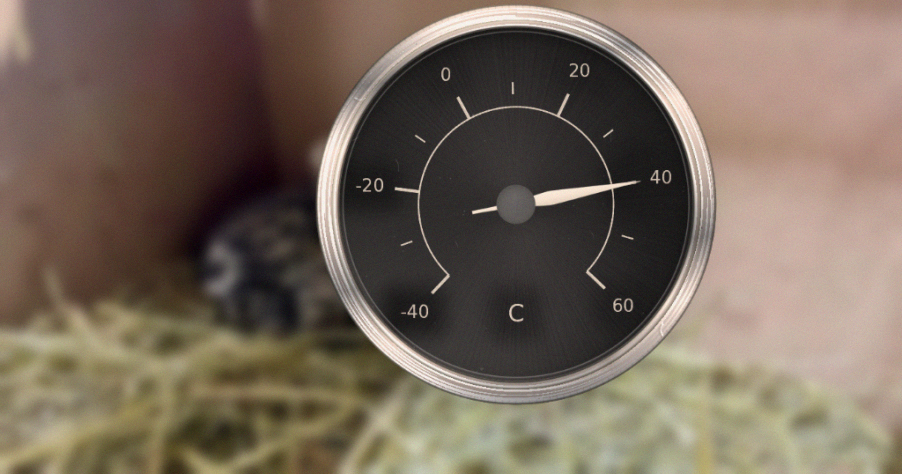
40 °C
